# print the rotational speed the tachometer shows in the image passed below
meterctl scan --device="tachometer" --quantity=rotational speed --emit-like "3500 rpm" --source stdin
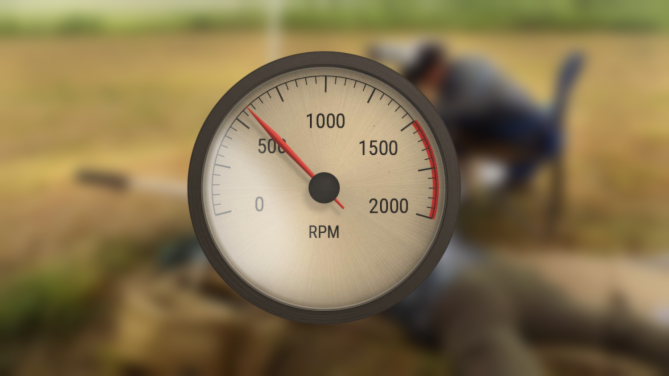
575 rpm
